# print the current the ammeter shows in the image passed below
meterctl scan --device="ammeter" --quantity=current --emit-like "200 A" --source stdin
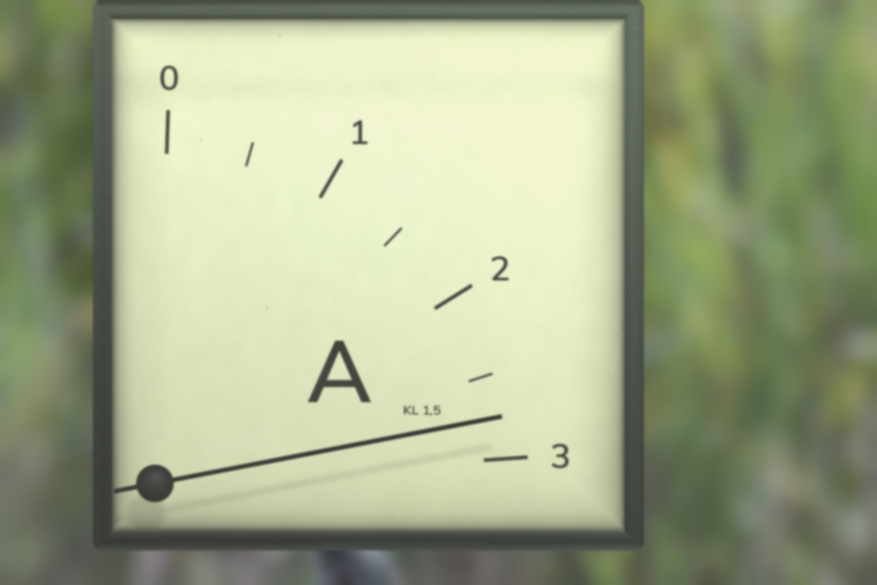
2.75 A
